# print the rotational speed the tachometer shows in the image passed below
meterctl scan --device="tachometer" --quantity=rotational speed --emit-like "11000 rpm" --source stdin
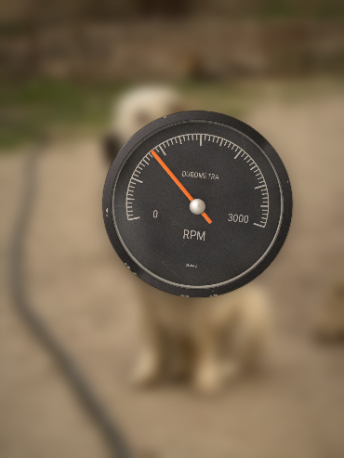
900 rpm
